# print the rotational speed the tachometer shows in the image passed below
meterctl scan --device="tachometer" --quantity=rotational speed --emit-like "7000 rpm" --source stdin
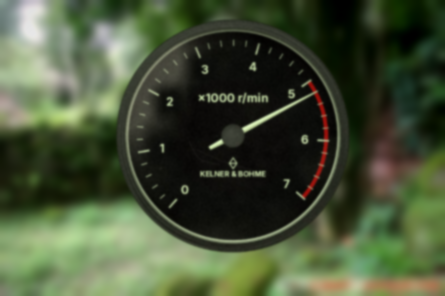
5200 rpm
